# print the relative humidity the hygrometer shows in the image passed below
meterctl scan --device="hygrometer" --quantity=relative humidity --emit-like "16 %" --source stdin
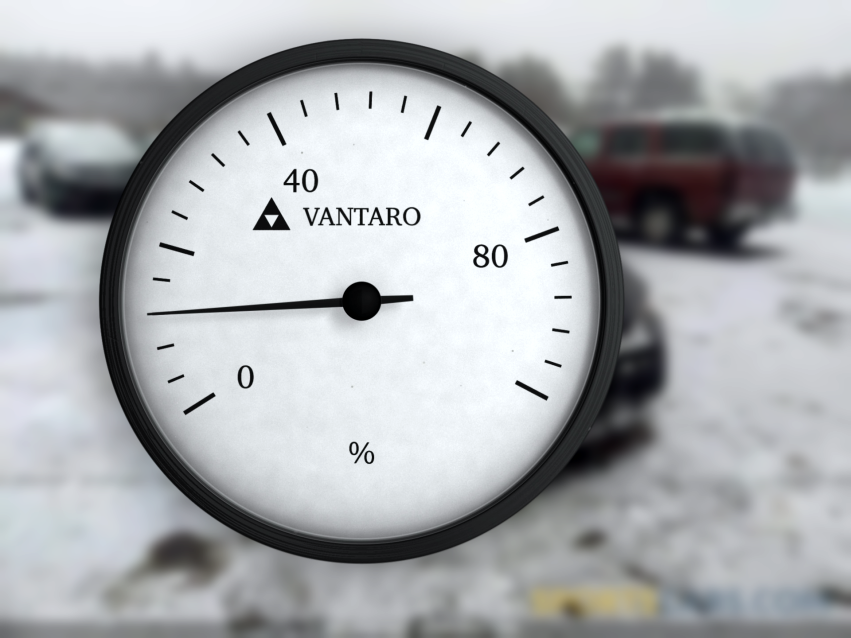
12 %
